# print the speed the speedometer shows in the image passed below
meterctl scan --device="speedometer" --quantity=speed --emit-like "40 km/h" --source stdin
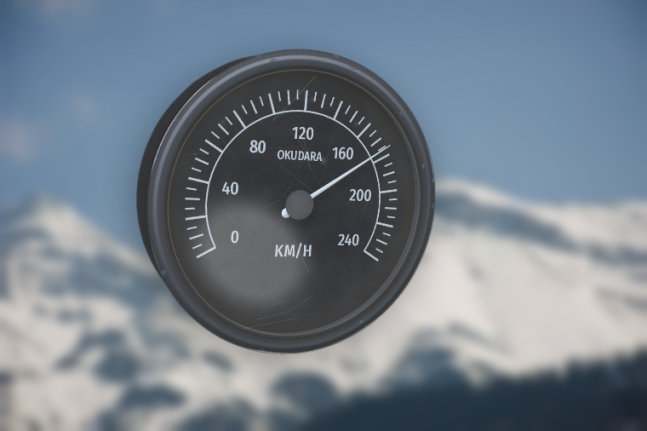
175 km/h
